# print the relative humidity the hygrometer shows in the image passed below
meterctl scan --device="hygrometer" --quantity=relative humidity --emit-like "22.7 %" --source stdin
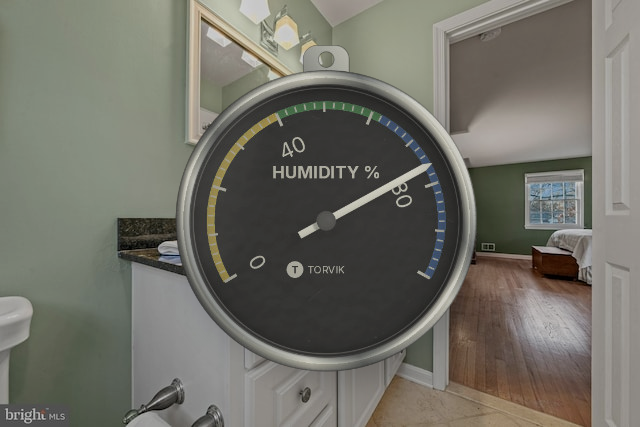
76 %
